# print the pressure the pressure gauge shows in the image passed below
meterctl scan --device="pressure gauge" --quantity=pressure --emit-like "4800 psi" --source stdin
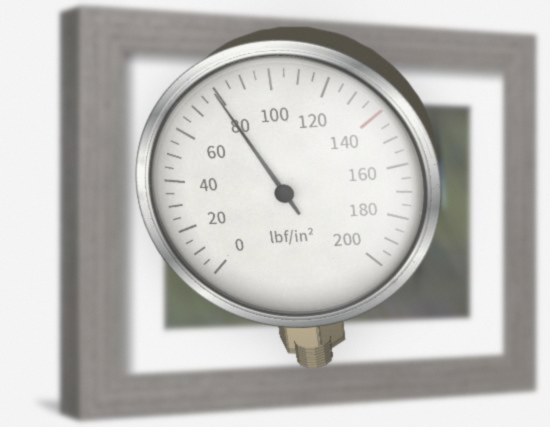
80 psi
